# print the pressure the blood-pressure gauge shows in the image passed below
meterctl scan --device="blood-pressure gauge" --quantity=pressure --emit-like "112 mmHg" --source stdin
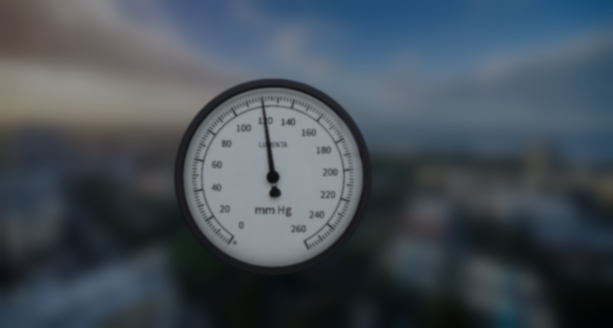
120 mmHg
